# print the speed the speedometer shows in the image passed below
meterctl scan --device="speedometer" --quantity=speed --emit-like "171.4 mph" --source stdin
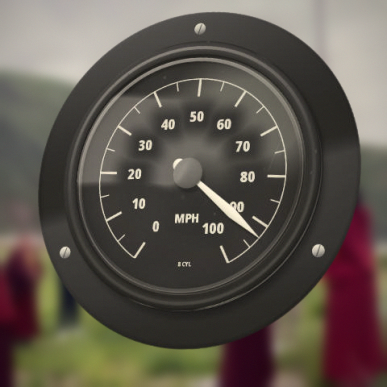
92.5 mph
